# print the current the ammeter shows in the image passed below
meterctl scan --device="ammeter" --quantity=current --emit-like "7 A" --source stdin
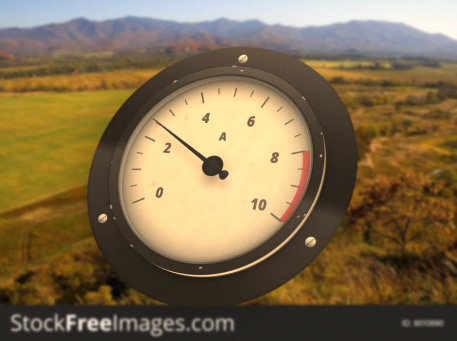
2.5 A
